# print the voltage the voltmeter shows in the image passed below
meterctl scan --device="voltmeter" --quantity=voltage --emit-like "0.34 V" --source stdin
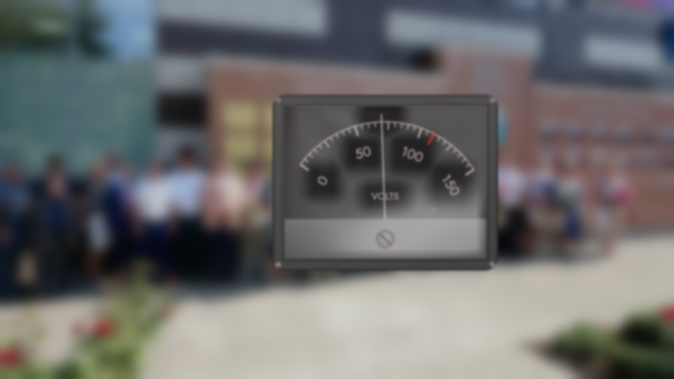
70 V
